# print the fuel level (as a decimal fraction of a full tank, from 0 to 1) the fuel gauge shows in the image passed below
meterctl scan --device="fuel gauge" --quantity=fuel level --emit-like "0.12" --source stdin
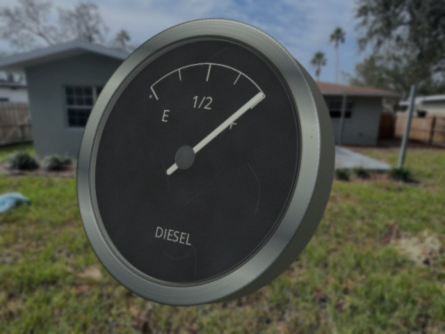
1
